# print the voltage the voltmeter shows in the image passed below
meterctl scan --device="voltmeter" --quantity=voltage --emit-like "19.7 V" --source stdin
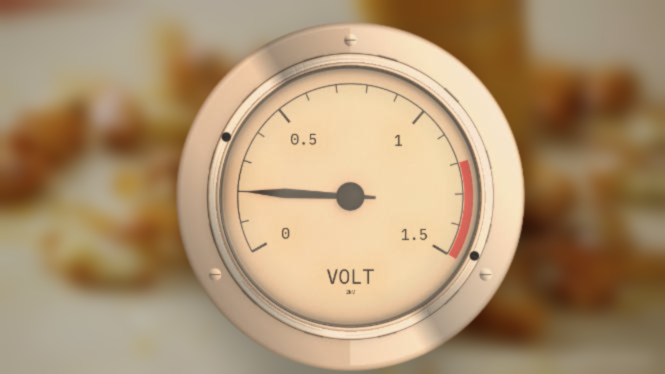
0.2 V
